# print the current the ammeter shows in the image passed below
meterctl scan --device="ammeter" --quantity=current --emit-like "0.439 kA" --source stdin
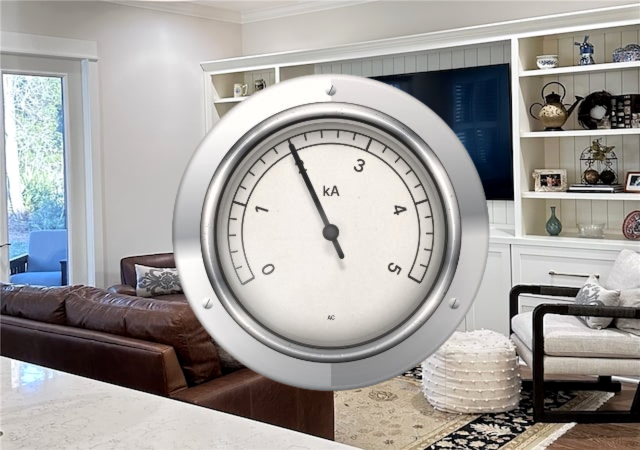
2 kA
